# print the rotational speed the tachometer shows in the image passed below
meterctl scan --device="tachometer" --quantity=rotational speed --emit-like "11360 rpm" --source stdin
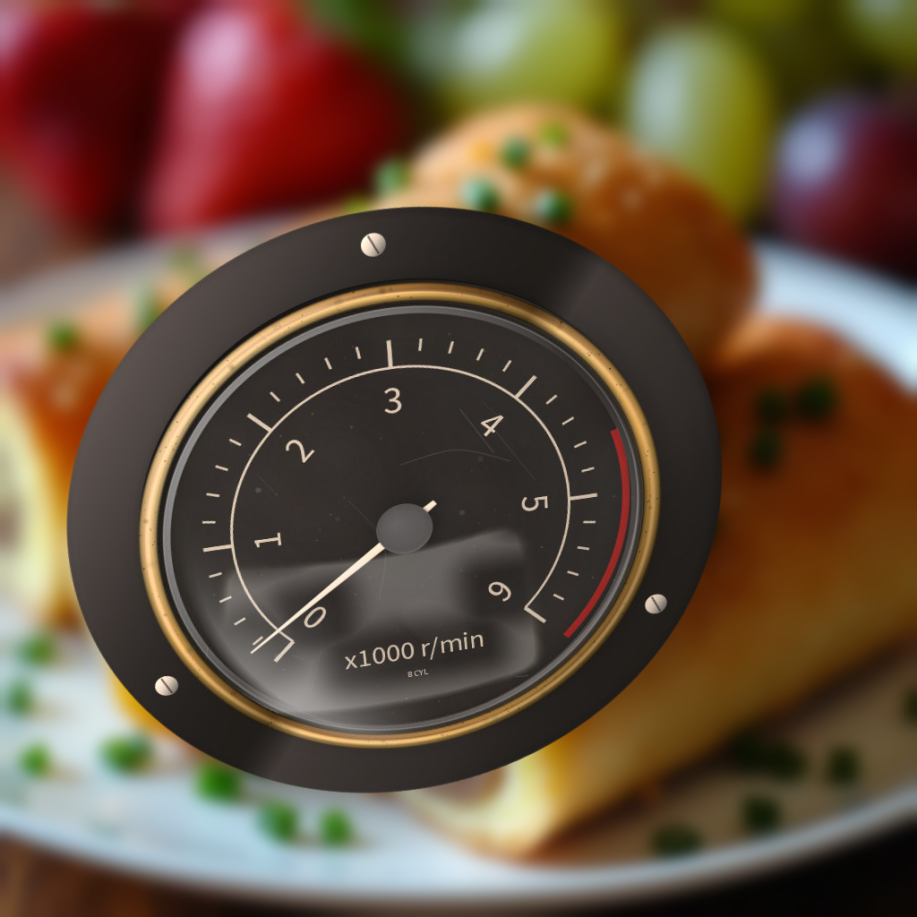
200 rpm
